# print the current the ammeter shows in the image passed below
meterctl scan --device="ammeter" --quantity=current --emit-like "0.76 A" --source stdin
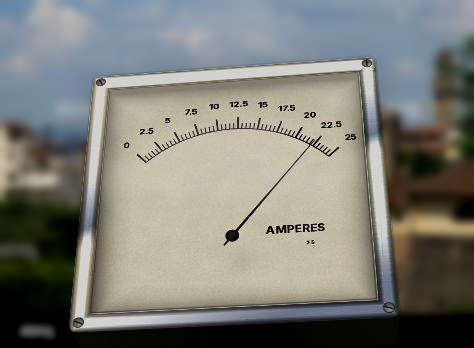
22.5 A
